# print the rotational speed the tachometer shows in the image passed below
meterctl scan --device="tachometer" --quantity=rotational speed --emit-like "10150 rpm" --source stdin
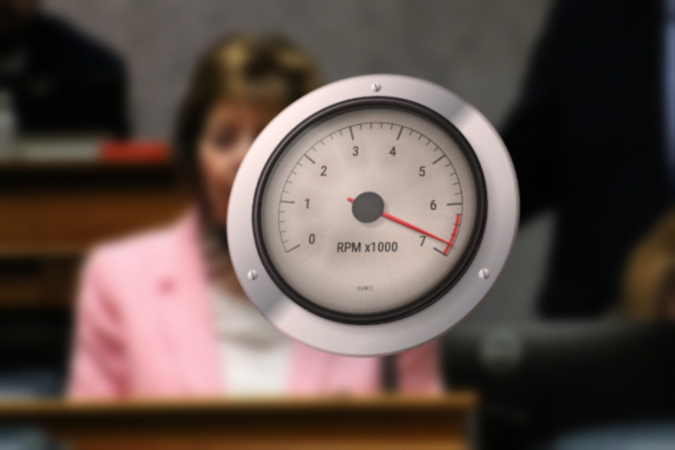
6800 rpm
